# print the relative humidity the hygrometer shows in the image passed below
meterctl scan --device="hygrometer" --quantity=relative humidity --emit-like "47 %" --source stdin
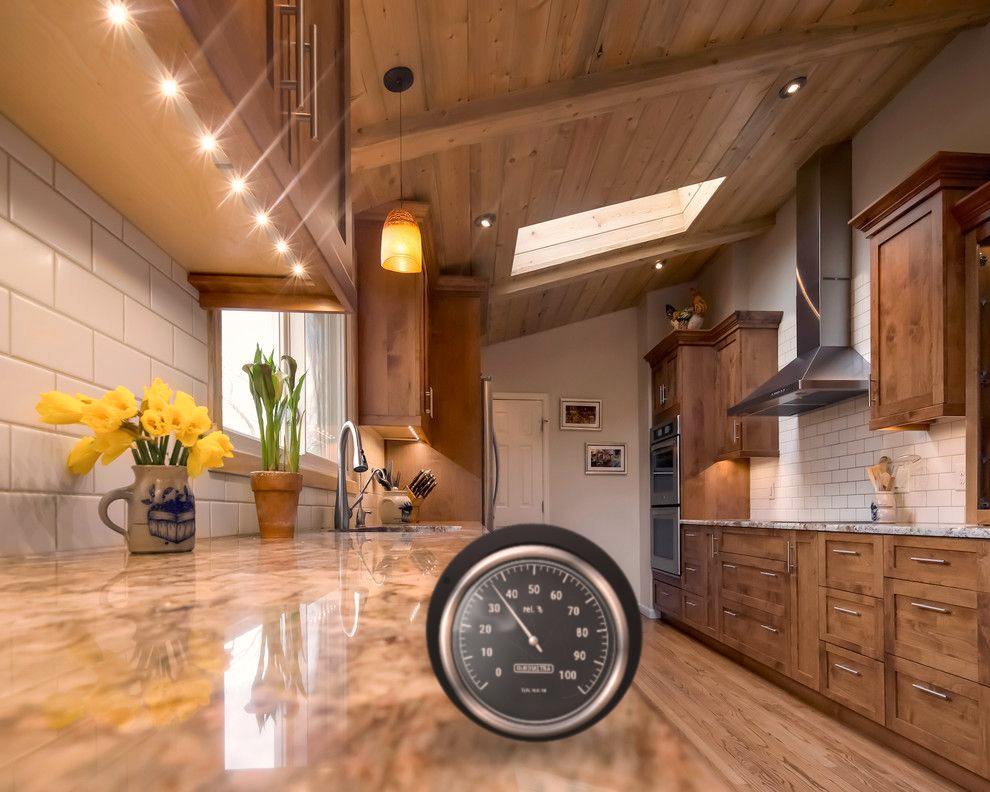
36 %
